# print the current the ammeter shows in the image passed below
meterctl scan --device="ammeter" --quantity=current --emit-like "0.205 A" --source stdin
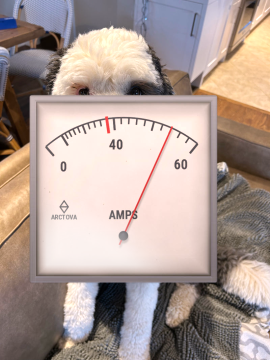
54 A
